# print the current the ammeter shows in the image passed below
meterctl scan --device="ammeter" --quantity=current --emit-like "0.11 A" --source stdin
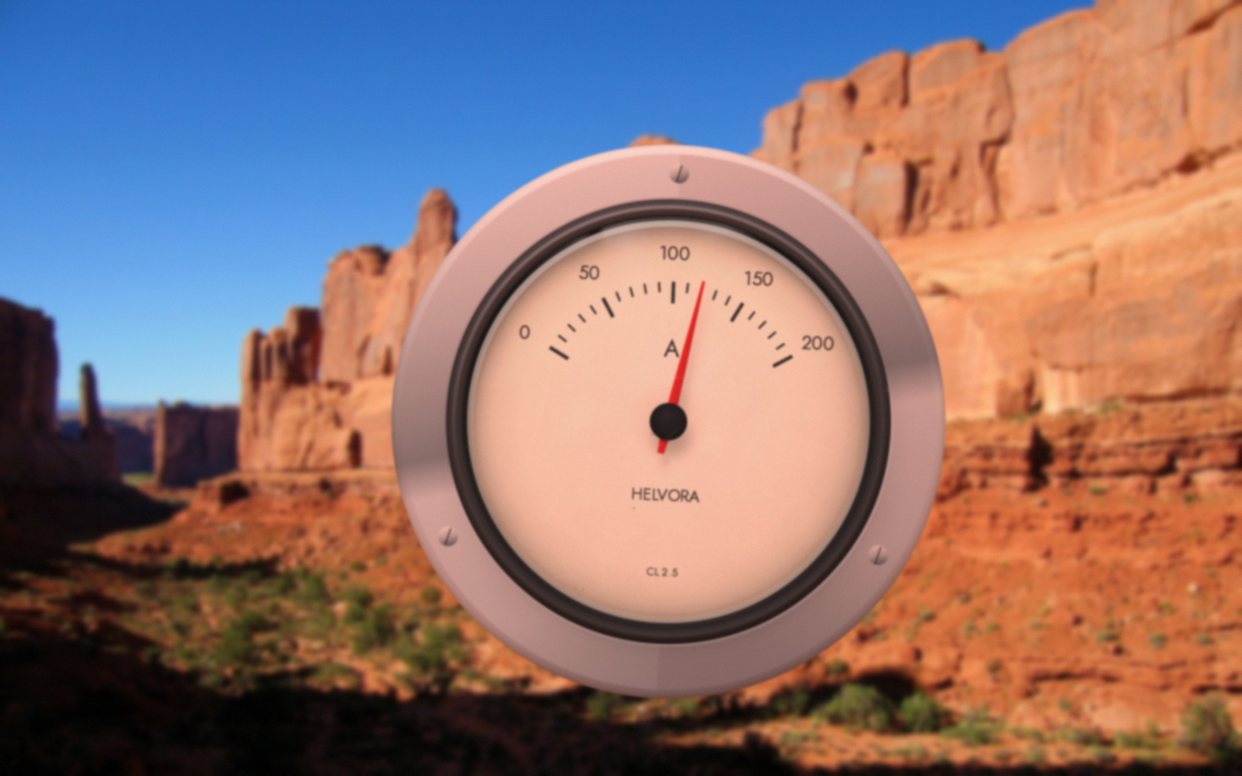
120 A
